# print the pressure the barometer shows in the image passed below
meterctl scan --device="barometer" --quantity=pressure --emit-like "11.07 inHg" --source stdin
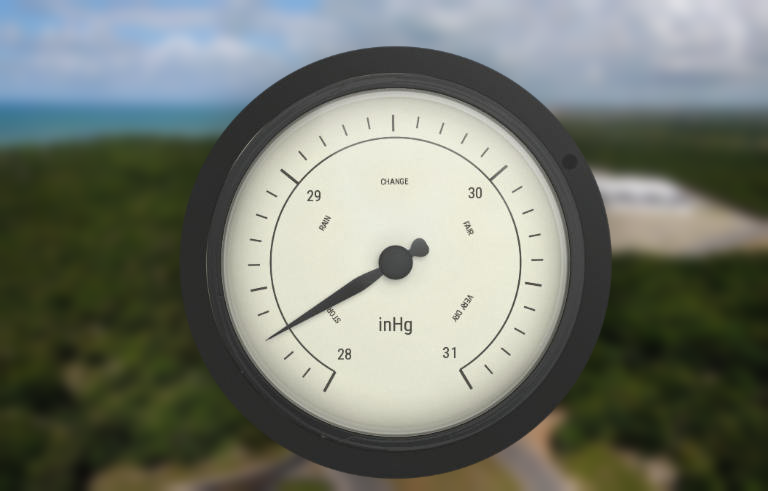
28.3 inHg
